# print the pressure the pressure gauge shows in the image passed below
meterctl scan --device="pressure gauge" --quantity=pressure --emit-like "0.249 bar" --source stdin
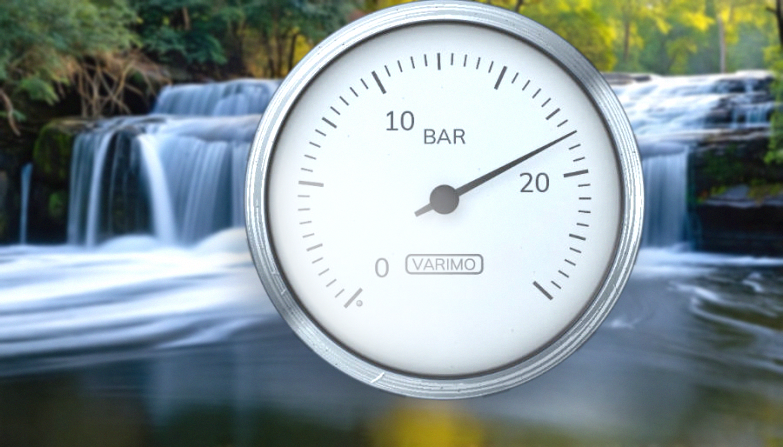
18.5 bar
